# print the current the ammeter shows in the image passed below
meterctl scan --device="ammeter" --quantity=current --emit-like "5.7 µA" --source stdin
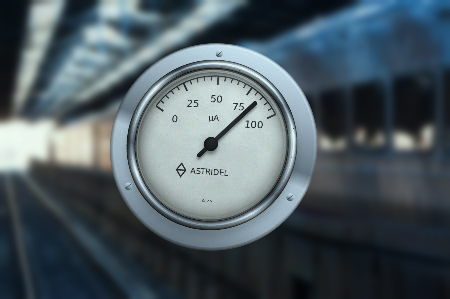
85 µA
